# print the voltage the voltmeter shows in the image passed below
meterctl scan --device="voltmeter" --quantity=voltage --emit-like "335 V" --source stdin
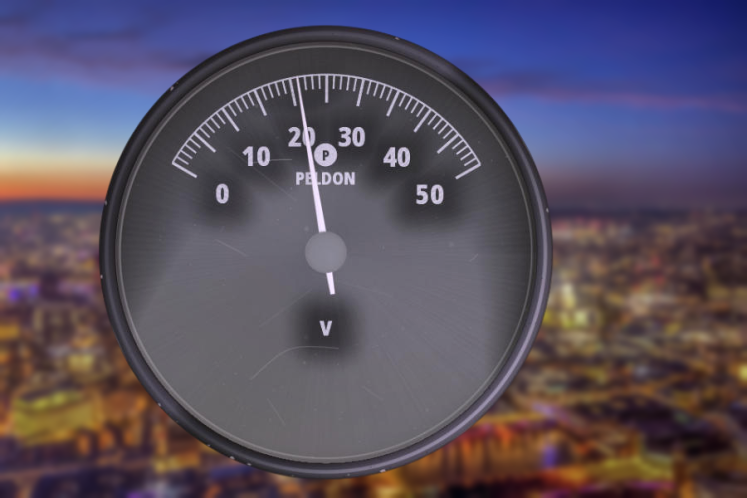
21 V
